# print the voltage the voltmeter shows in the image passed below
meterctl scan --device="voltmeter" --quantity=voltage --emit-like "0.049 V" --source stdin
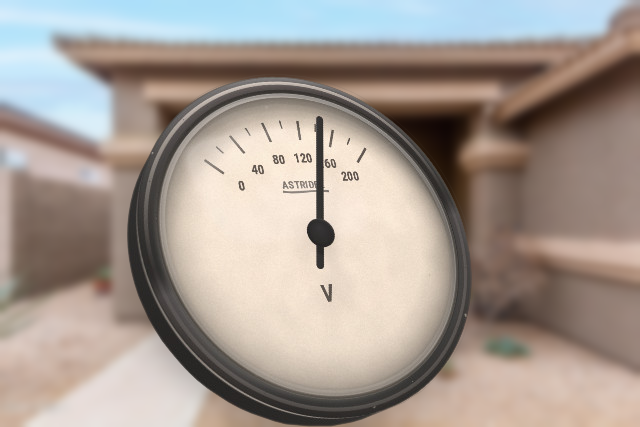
140 V
